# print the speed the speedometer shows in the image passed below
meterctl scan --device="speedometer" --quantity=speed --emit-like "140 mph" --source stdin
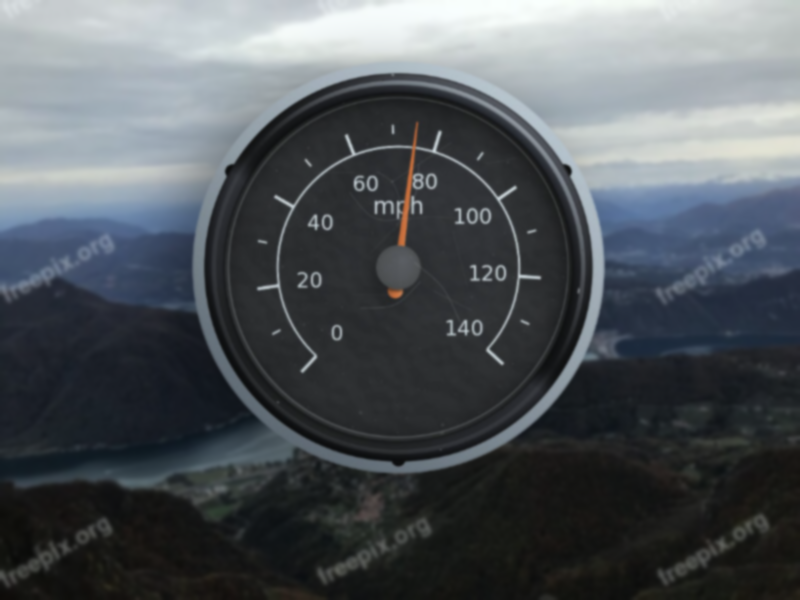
75 mph
